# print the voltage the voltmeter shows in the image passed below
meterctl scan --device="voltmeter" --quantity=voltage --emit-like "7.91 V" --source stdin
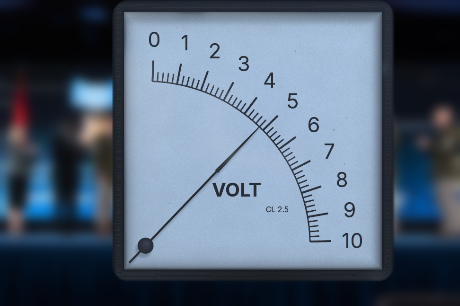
4.8 V
